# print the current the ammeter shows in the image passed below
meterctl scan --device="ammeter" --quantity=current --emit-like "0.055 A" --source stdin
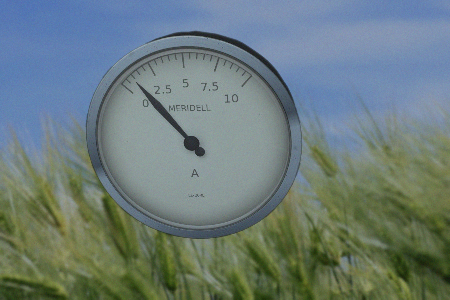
1 A
